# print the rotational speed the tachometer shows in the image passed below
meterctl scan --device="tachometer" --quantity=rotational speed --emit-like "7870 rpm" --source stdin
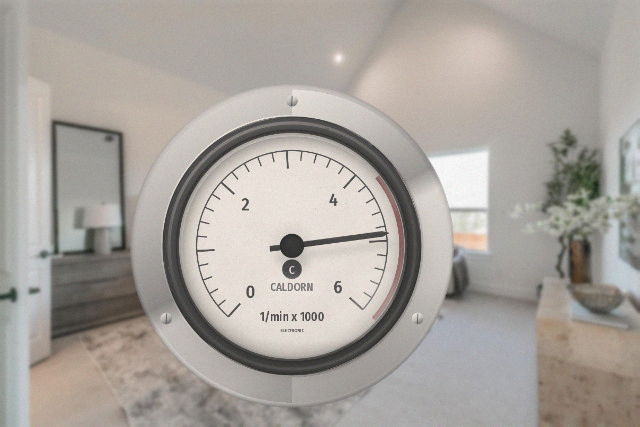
4900 rpm
